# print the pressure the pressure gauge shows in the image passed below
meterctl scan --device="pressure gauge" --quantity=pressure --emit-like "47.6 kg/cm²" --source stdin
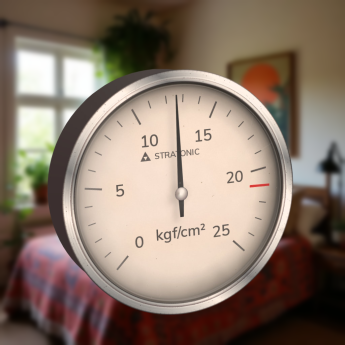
12.5 kg/cm²
